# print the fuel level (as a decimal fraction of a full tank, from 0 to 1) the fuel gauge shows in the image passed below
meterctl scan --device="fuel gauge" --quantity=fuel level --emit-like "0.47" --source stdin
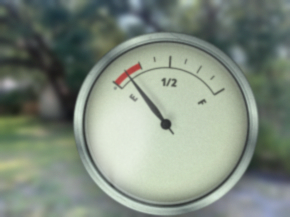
0.125
